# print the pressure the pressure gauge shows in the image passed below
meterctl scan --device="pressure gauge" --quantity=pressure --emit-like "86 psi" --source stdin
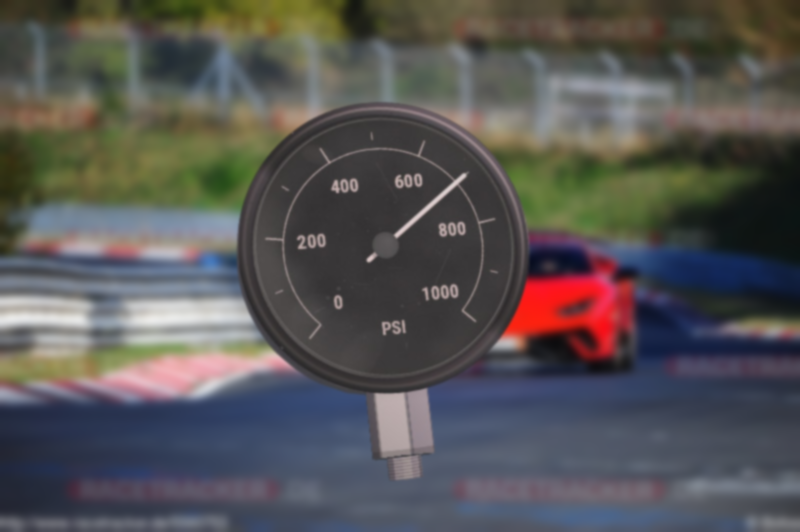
700 psi
